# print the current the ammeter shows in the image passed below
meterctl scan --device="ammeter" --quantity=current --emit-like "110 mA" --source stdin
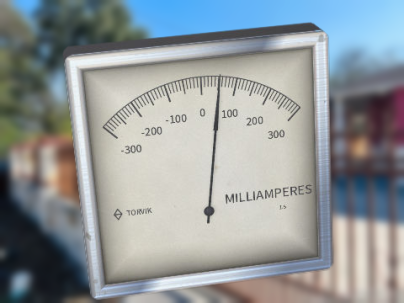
50 mA
